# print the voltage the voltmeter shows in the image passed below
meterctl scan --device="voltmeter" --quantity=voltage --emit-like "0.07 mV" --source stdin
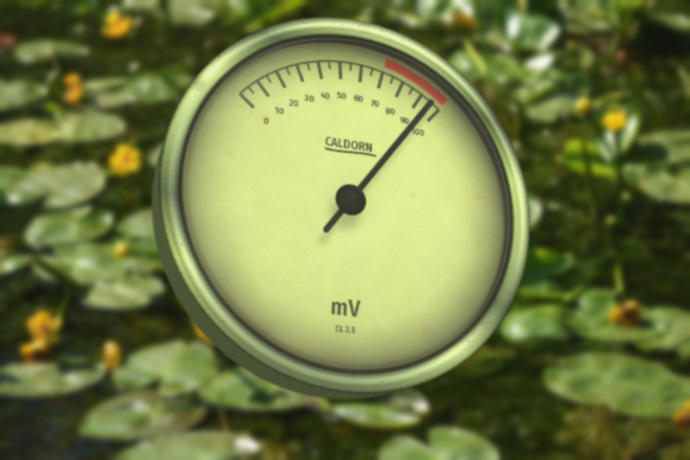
95 mV
